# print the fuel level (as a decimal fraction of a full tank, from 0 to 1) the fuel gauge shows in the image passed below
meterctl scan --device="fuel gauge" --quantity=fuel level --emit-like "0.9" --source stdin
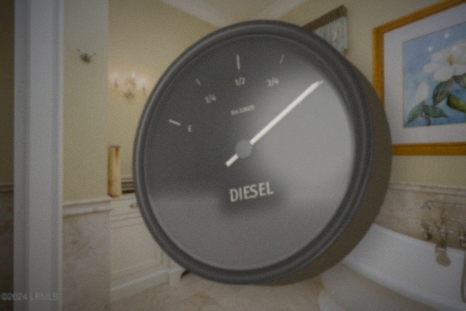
1
